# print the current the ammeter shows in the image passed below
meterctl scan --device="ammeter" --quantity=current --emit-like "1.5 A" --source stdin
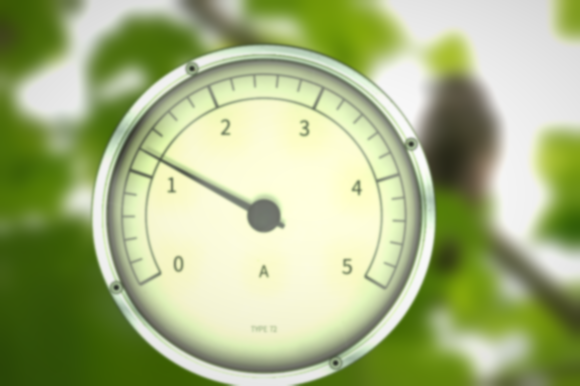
1.2 A
